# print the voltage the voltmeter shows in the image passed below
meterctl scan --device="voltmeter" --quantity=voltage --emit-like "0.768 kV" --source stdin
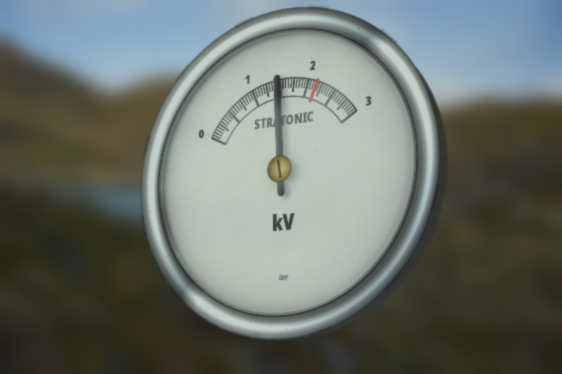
1.5 kV
